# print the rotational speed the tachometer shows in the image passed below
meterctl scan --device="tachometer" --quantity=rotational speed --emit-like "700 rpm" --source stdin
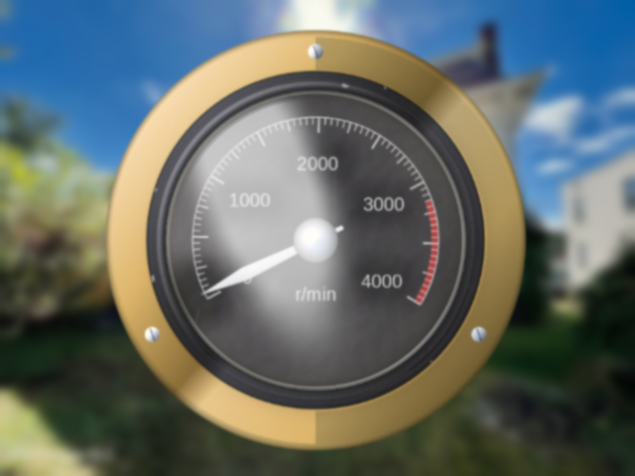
50 rpm
